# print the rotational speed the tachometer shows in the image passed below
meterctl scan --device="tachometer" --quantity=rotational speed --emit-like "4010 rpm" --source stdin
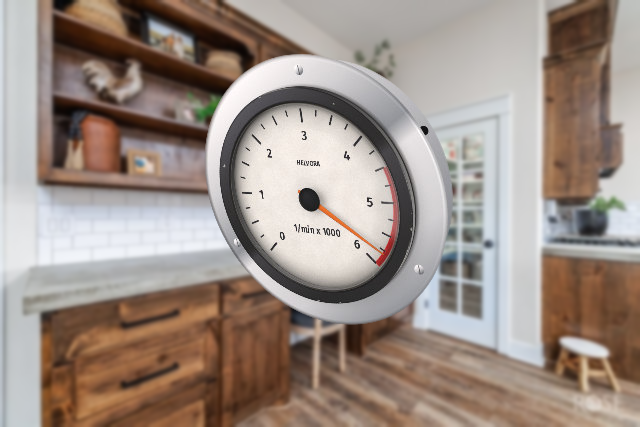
5750 rpm
